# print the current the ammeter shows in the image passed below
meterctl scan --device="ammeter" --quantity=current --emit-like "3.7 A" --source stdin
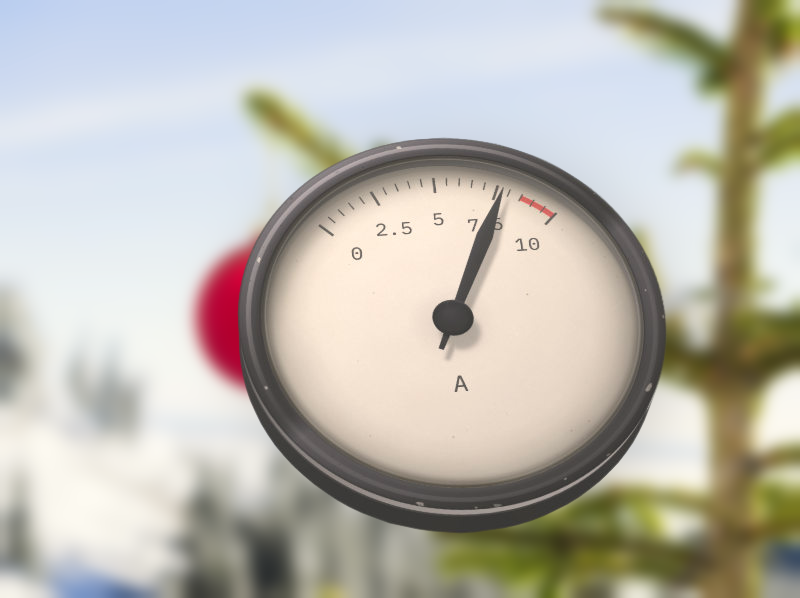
7.75 A
